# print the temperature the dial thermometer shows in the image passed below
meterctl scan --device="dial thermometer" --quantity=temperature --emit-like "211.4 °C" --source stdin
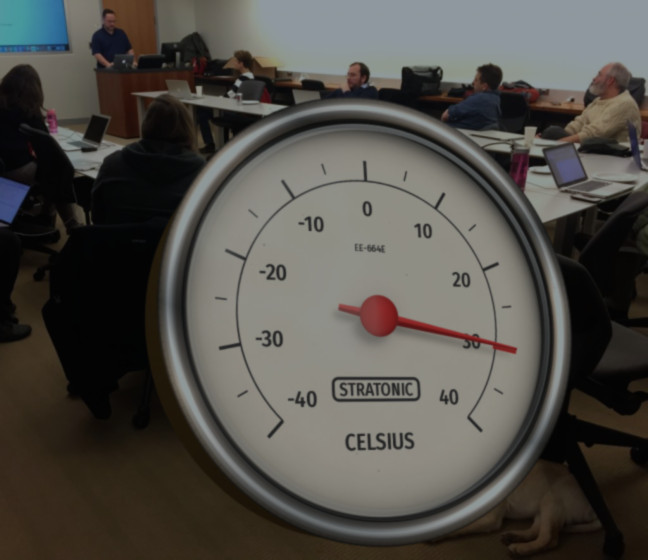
30 °C
